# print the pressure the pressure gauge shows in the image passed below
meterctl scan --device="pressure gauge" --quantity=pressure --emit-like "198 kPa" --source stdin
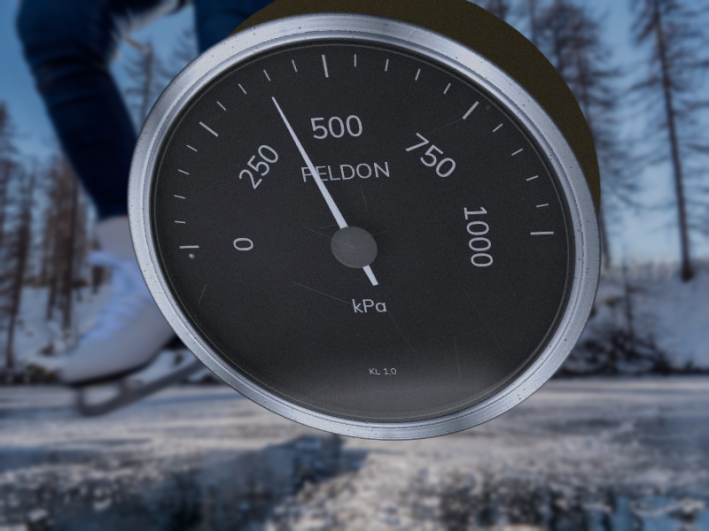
400 kPa
